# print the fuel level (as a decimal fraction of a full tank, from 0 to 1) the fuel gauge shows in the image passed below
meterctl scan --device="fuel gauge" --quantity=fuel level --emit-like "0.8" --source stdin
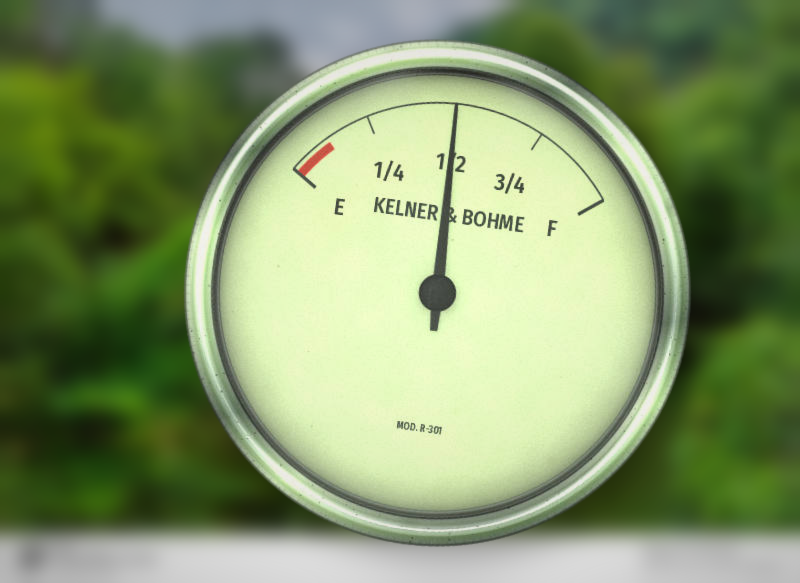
0.5
